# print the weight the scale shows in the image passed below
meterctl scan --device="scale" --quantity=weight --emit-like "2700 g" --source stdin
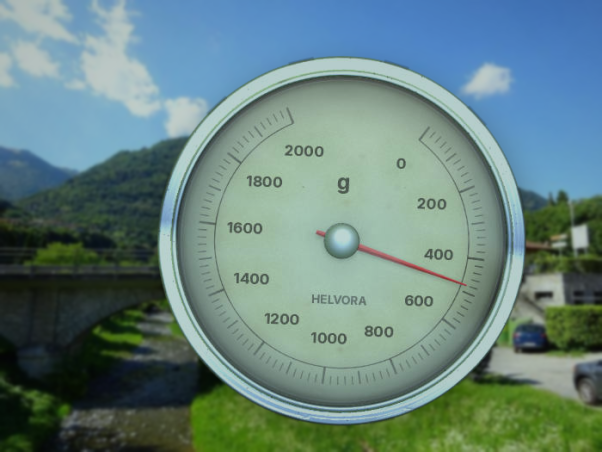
480 g
